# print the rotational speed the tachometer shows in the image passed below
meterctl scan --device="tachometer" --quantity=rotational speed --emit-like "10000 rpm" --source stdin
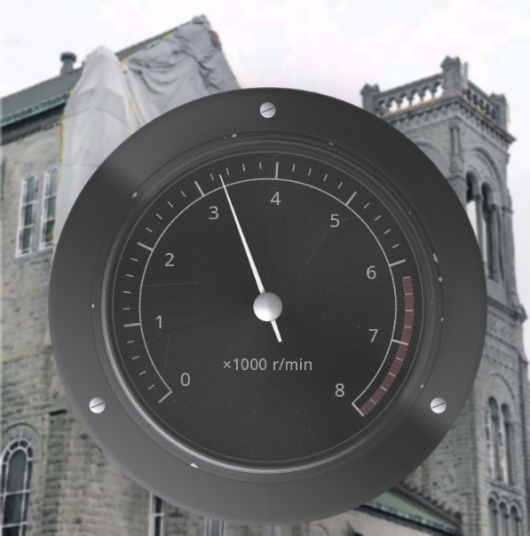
3300 rpm
